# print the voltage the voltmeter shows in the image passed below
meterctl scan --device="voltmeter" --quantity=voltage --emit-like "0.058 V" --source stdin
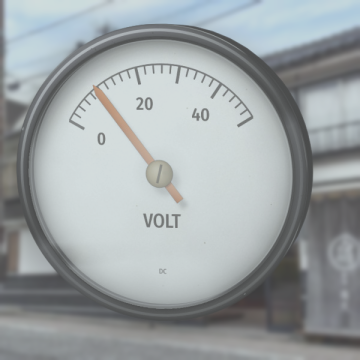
10 V
